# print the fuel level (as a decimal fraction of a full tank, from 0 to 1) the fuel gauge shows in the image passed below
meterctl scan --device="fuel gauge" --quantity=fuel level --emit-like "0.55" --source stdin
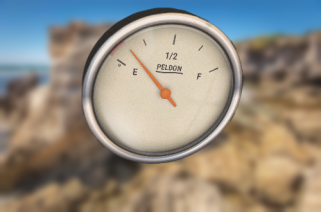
0.125
